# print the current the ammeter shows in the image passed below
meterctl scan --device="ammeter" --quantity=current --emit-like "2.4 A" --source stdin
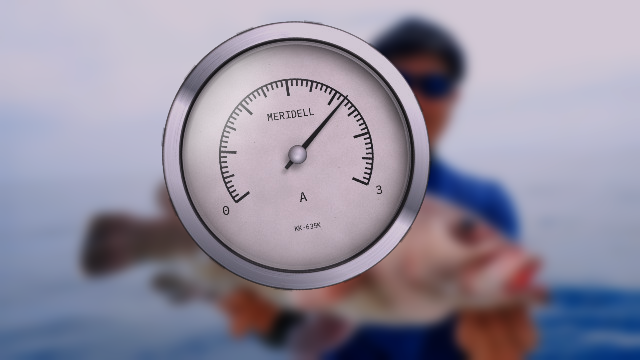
2.1 A
